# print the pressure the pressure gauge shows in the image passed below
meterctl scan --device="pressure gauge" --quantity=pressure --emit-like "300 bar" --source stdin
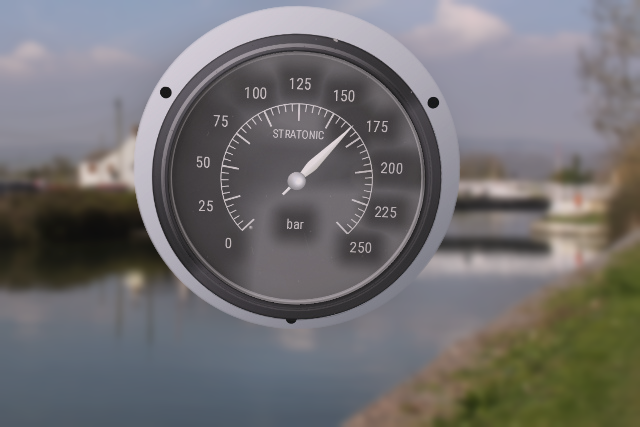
165 bar
